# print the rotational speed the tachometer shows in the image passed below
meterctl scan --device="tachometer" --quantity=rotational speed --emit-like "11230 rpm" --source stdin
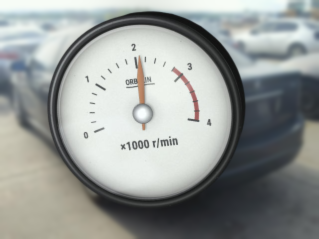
2100 rpm
